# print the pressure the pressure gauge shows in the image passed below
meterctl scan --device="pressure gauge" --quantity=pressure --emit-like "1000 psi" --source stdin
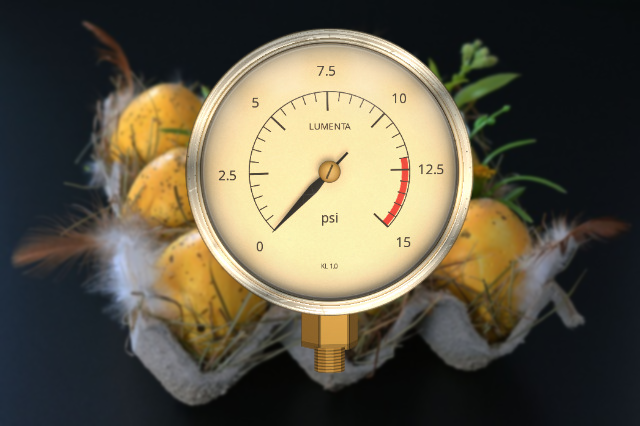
0 psi
